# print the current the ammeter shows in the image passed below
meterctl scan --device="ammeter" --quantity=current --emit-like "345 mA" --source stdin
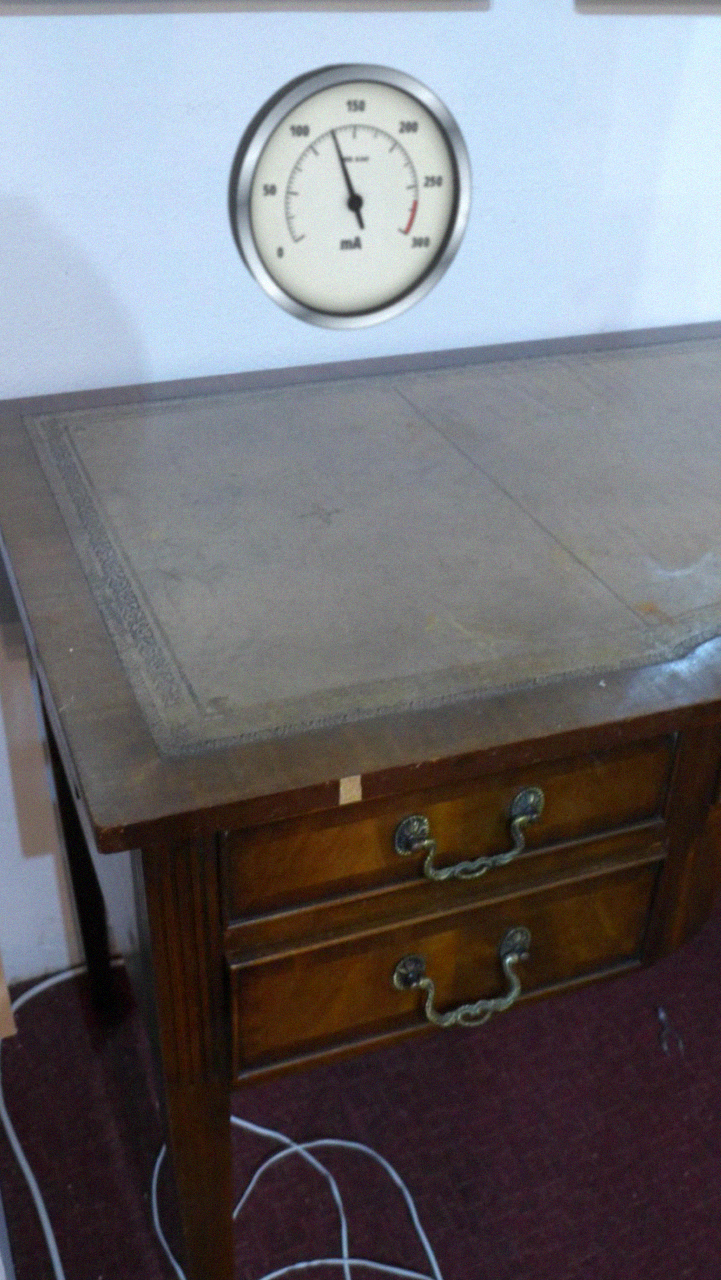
125 mA
